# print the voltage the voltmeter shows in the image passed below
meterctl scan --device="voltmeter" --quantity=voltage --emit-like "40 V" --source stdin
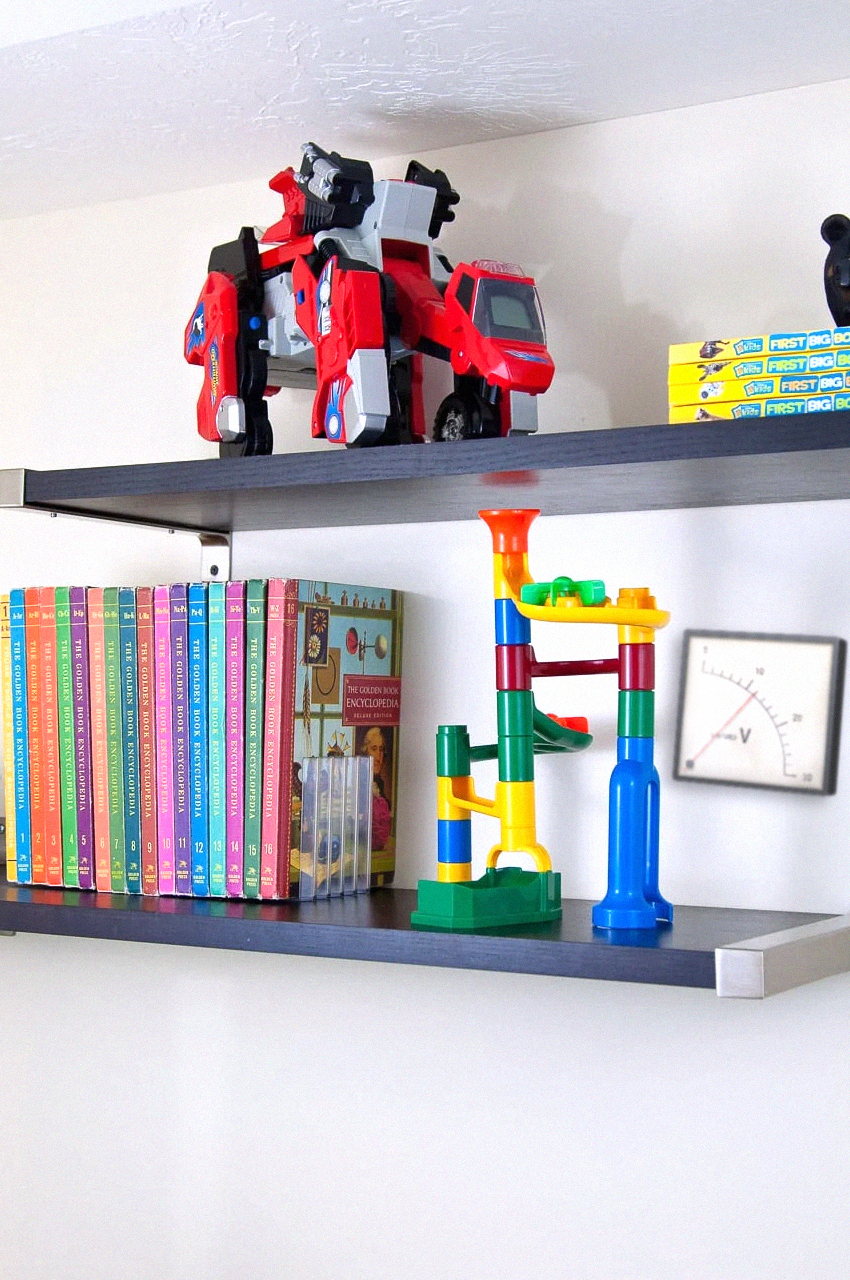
12 V
